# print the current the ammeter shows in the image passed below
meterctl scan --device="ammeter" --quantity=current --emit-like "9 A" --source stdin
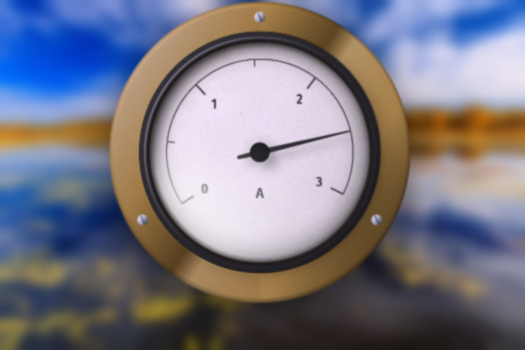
2.5 A
